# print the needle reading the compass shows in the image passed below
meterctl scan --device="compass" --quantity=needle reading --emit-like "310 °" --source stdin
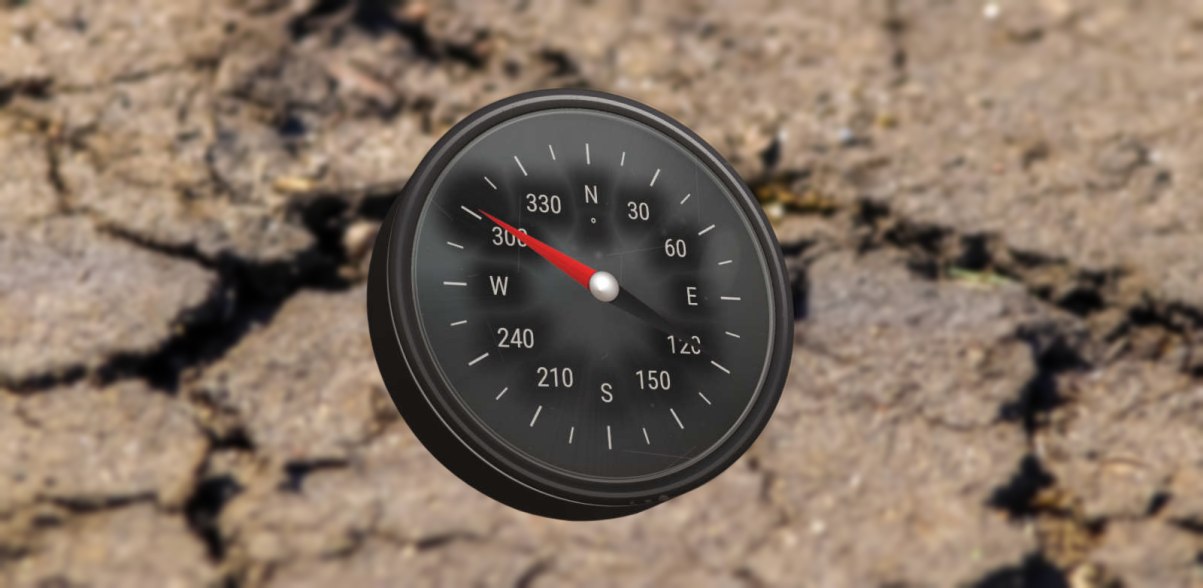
300 °
